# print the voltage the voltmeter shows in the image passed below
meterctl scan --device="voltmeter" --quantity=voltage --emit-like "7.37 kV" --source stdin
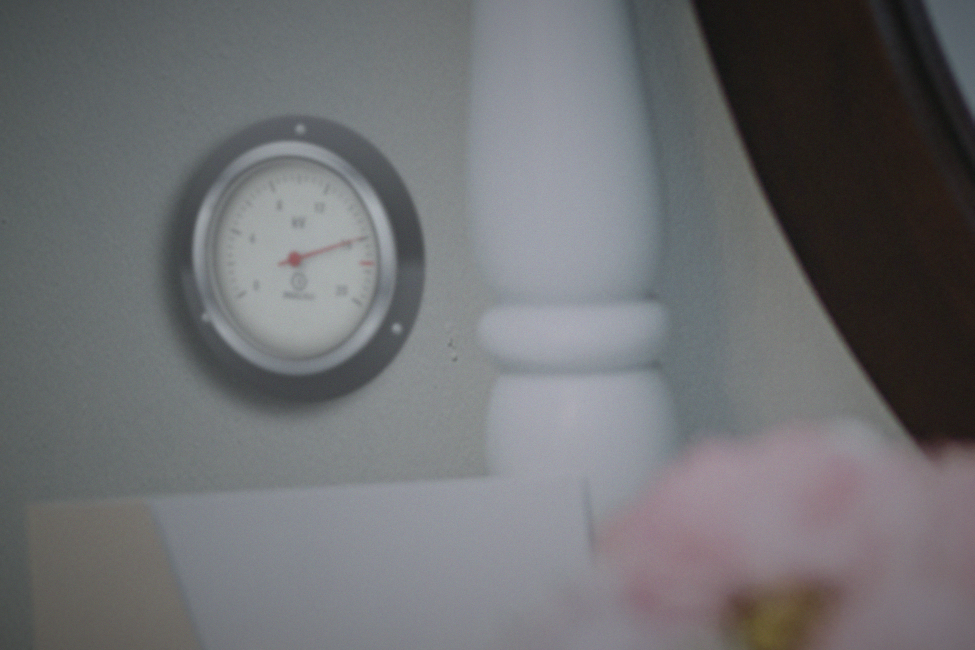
16 kV
